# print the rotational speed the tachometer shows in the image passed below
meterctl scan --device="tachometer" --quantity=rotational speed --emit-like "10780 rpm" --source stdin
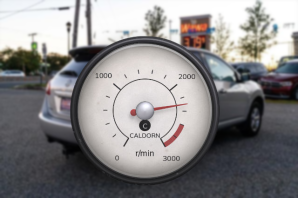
2300 rpm
